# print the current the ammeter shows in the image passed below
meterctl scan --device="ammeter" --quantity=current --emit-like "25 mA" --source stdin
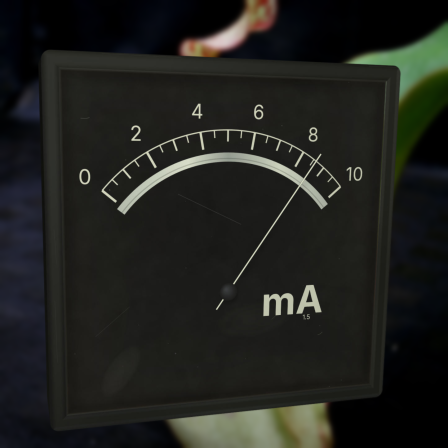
8.5 mA
